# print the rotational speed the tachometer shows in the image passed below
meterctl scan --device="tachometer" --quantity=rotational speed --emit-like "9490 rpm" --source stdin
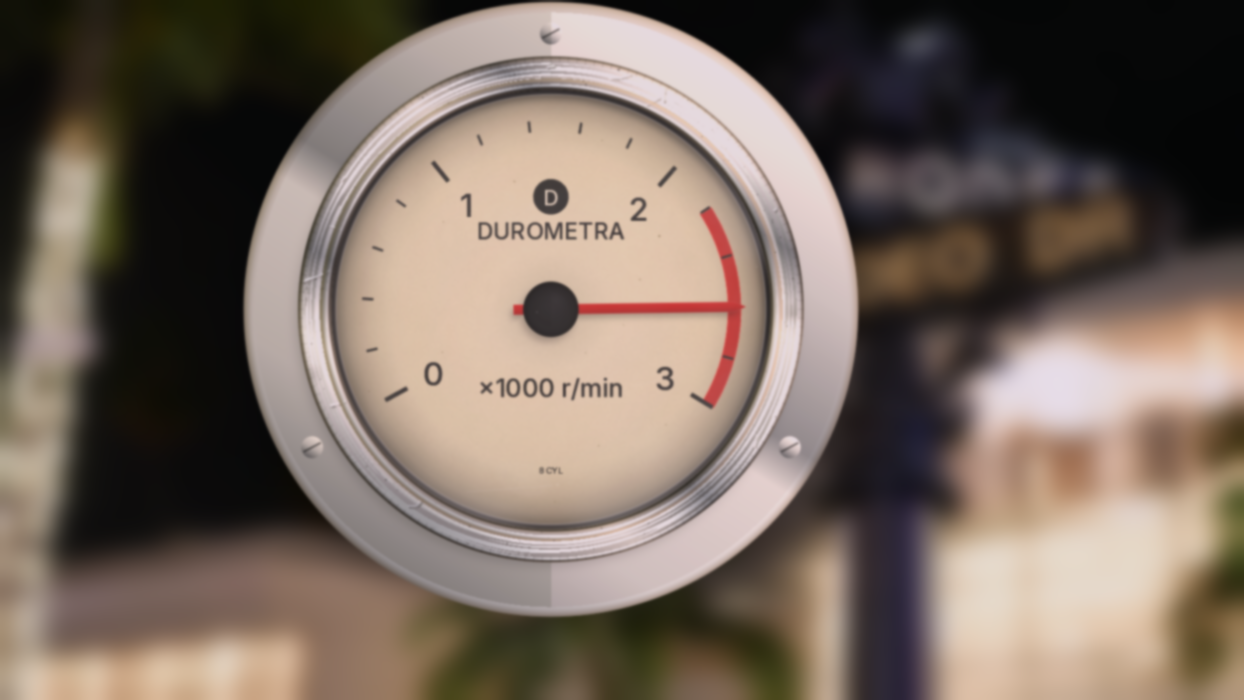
2600 rpm
